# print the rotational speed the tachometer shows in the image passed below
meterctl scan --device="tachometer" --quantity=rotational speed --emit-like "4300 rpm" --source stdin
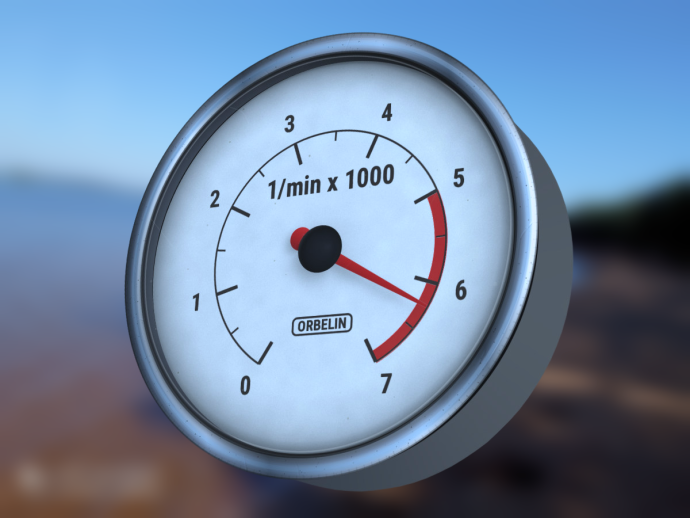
6250 rpm
